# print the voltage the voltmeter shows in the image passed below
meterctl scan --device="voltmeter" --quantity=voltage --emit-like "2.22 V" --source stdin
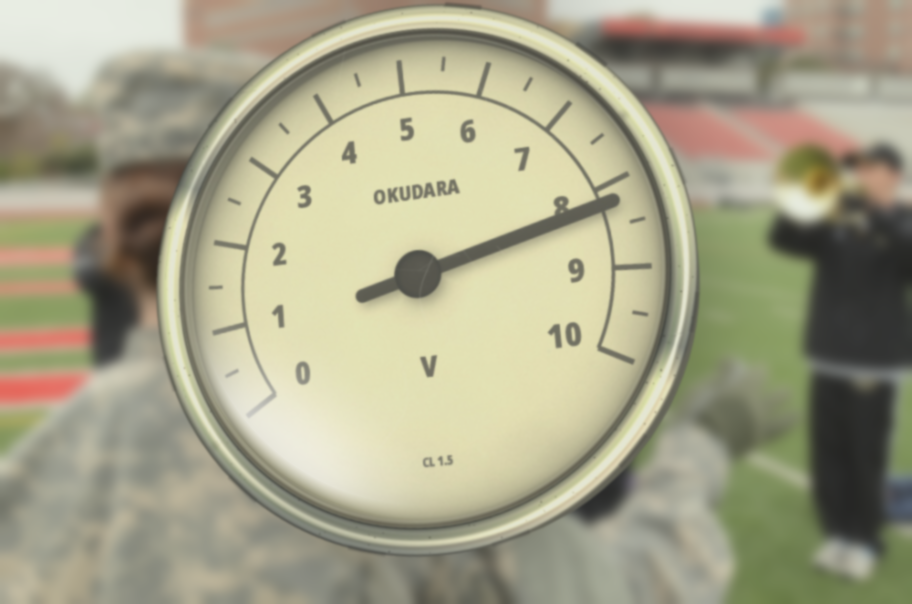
8.25 V
